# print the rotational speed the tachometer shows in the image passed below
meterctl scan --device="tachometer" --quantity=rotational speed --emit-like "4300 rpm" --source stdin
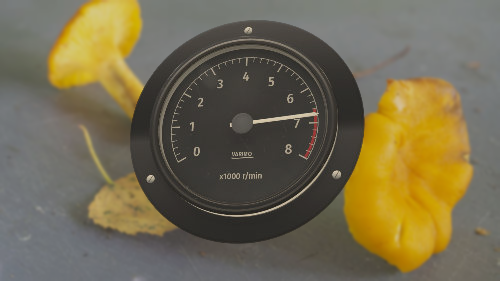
6800 rpm
